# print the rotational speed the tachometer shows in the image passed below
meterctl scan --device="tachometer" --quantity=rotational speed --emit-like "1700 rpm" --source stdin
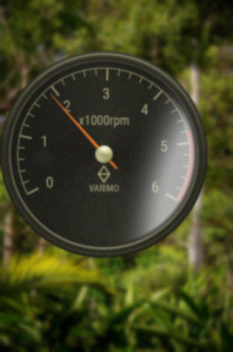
1900 rpm
